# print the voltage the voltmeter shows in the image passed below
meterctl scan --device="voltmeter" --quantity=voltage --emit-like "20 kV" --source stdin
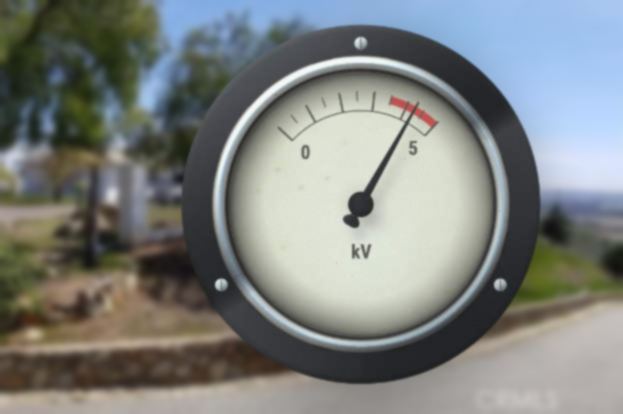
4.25 kV
